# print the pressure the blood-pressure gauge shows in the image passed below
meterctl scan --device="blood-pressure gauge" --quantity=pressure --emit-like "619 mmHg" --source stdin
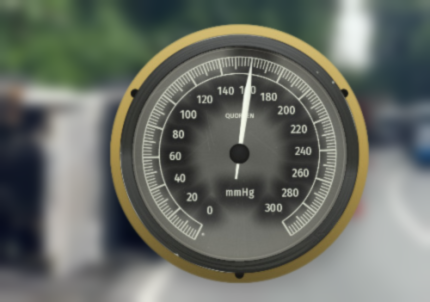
160 mmHg
